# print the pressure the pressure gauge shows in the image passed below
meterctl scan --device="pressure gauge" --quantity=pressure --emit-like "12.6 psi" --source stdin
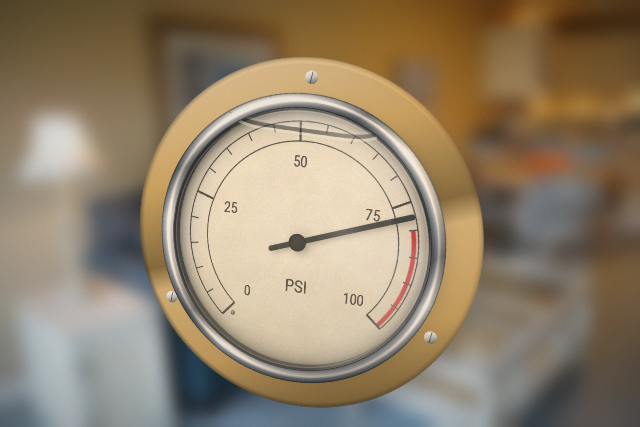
77.5 psi
